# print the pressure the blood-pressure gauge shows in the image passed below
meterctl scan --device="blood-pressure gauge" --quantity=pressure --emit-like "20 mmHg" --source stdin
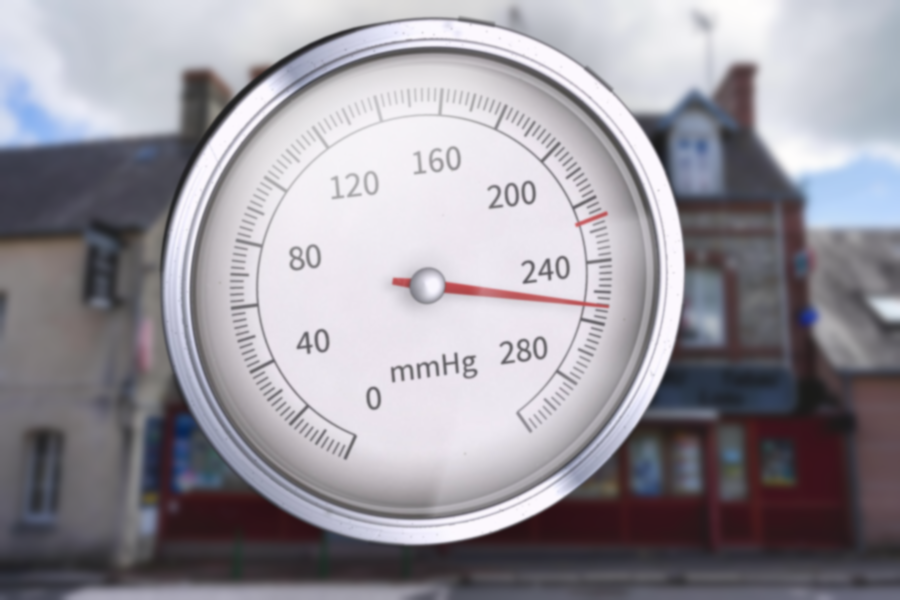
254 mmHg
